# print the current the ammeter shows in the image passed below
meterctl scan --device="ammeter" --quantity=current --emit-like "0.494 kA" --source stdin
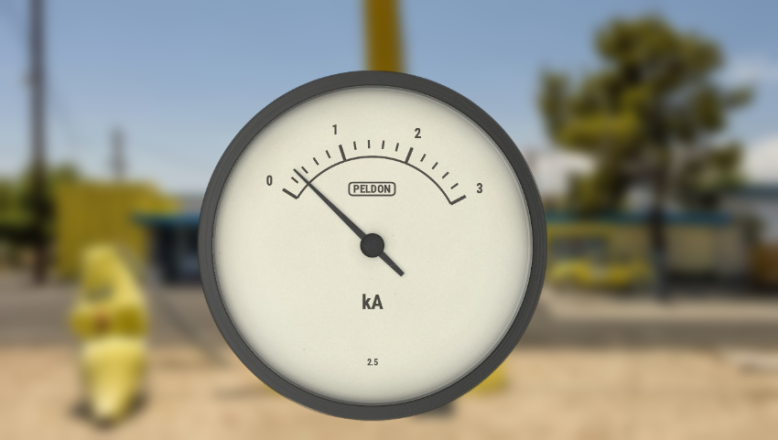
0.3 kA
